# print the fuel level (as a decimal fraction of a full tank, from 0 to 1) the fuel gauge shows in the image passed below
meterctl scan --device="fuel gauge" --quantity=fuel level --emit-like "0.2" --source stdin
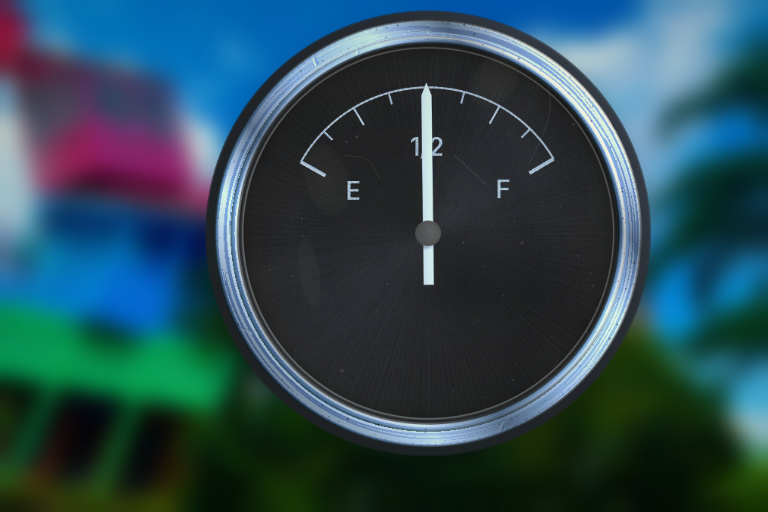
0.5
